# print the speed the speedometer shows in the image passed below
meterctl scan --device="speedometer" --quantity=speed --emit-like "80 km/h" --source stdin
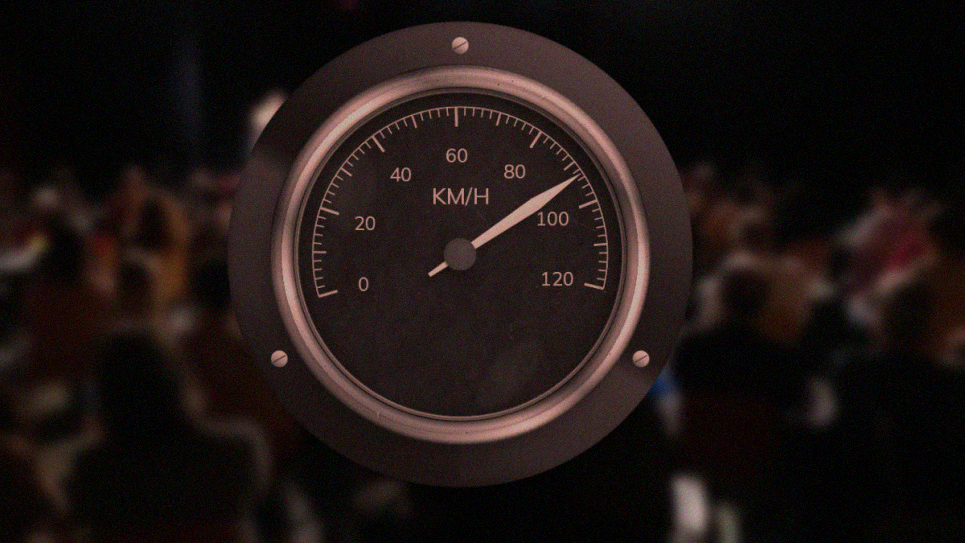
93 km/h
